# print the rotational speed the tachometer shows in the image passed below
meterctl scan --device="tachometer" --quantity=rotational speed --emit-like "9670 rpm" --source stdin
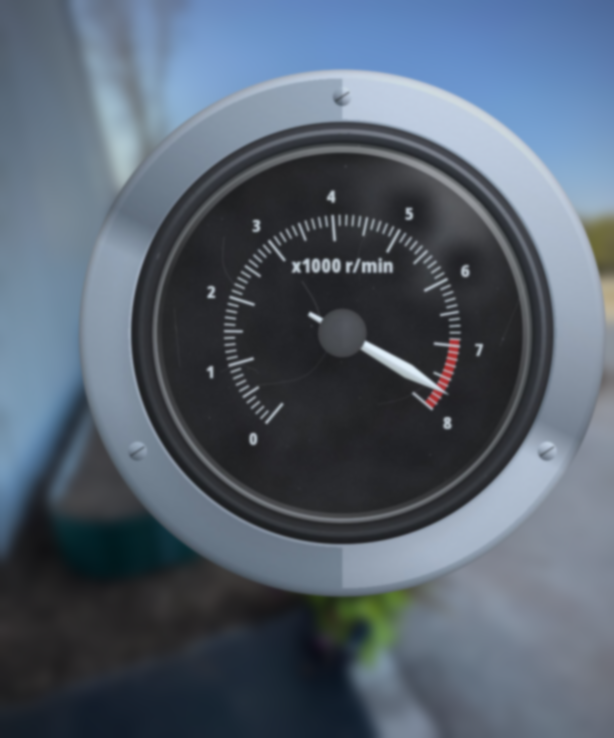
7700 rpm
